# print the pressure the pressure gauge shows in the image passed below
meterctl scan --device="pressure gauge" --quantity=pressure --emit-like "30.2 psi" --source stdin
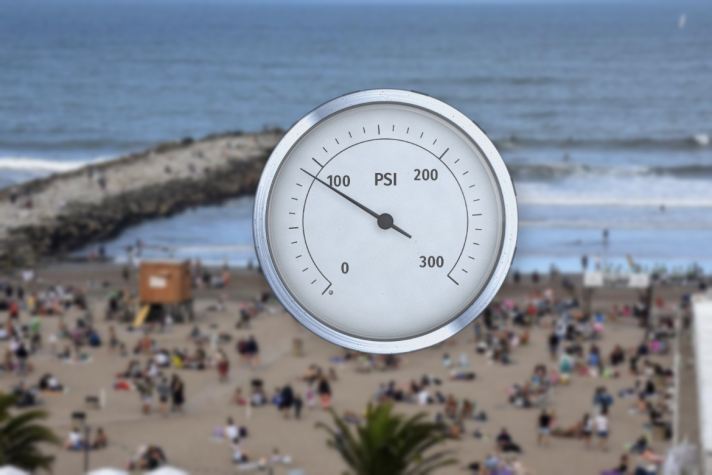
90 psi
